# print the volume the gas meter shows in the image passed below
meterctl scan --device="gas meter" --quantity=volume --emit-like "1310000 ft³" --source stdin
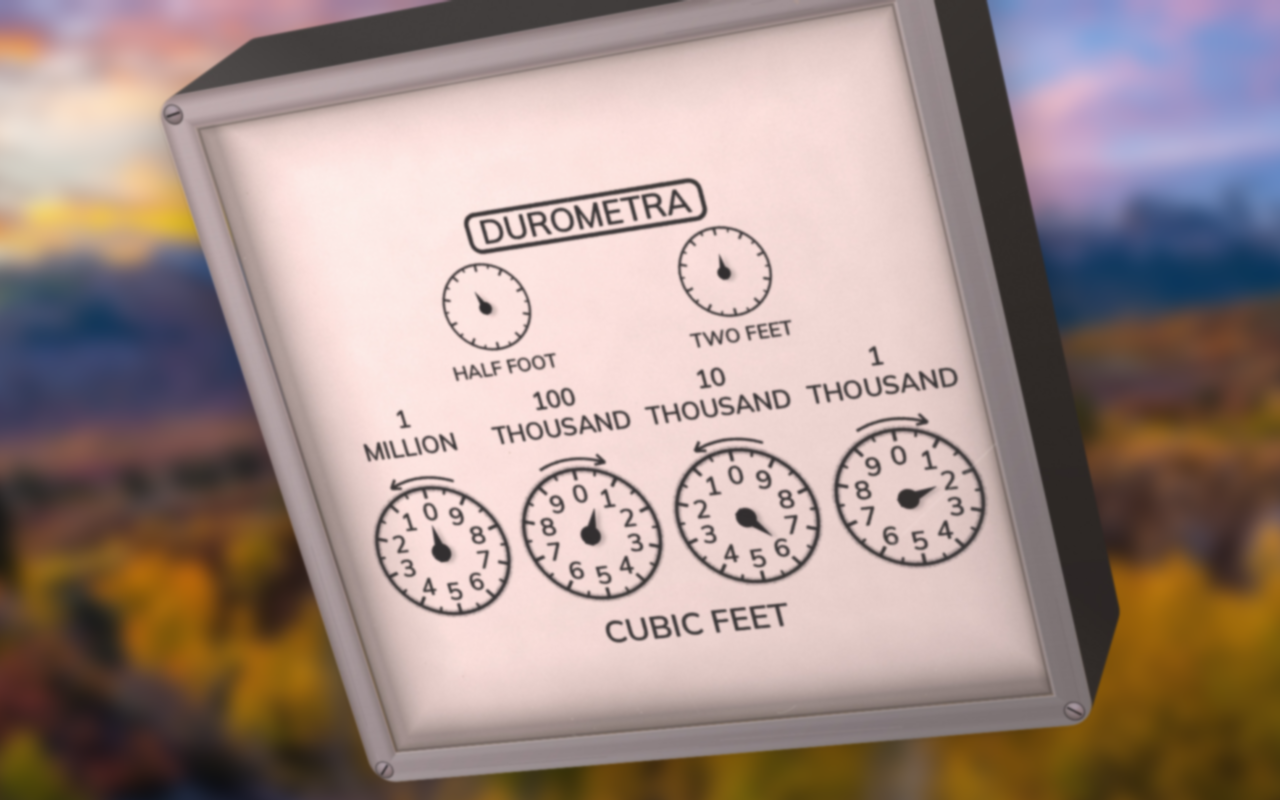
6200 ft³
